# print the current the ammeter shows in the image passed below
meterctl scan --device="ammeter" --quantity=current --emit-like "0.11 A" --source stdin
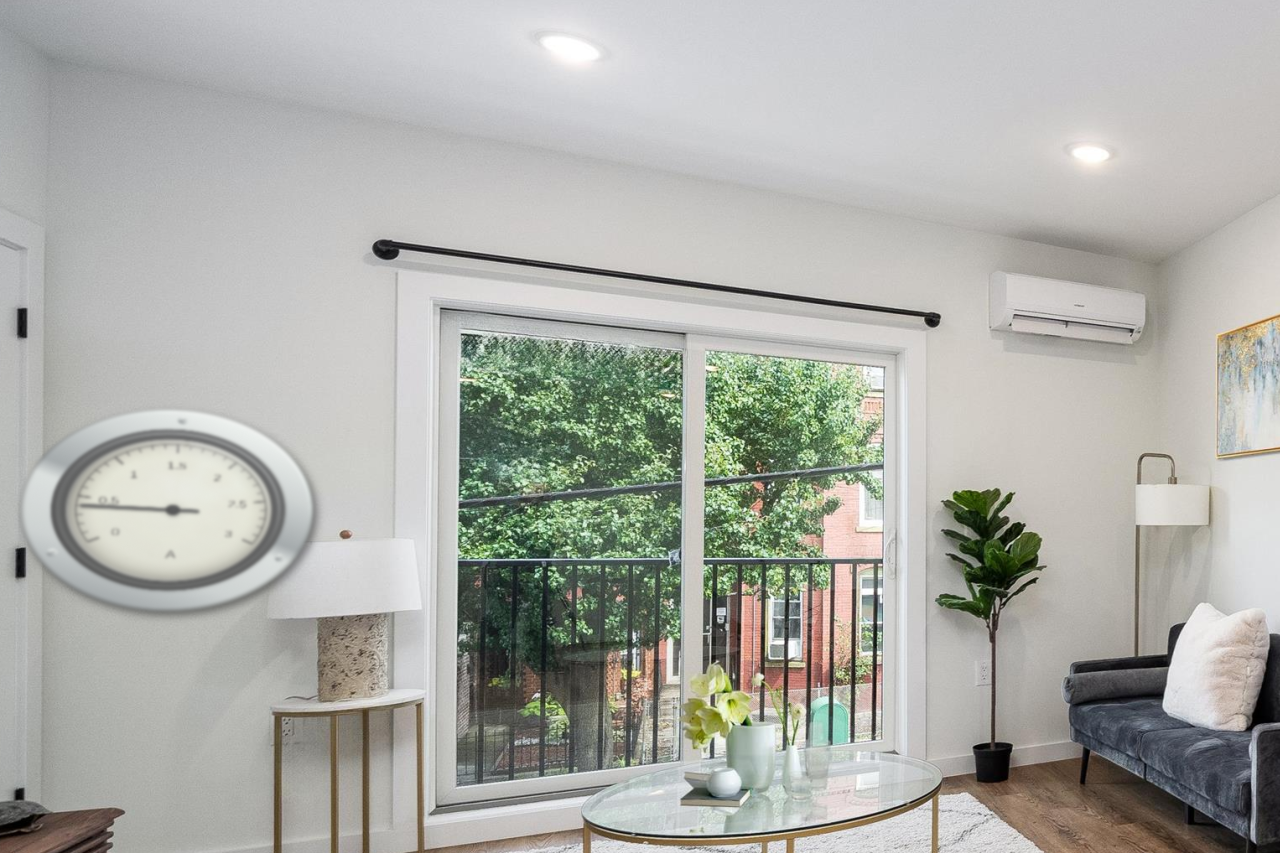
0.4 A
